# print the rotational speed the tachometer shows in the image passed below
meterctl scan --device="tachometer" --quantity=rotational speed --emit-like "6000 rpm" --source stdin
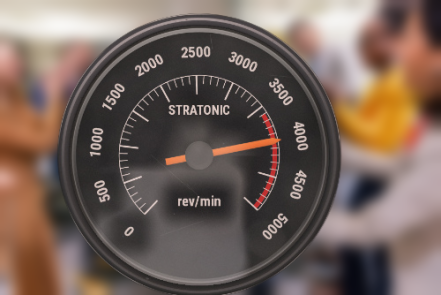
4000 rpm
